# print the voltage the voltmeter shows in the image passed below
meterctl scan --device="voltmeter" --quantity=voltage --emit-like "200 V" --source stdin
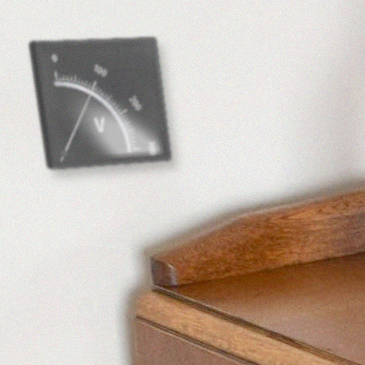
100 V
